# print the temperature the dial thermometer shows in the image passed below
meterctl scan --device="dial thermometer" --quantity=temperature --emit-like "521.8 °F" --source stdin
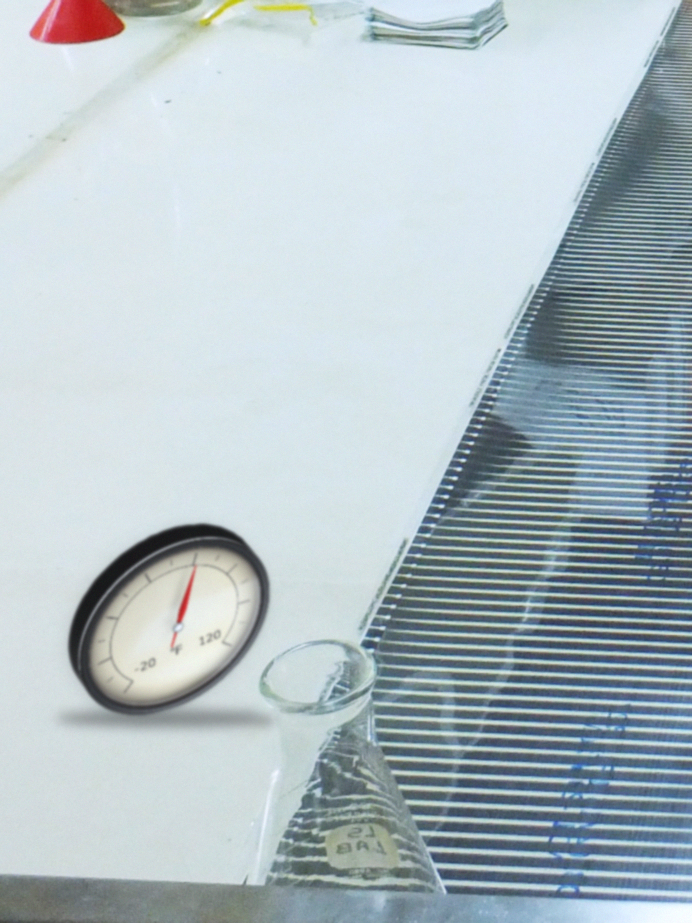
60 °F
